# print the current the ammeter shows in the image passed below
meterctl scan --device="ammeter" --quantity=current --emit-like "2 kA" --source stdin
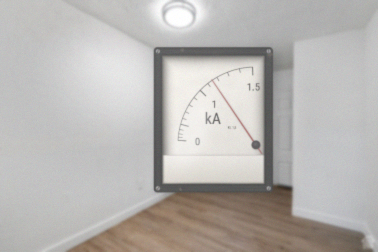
1.15 kA
